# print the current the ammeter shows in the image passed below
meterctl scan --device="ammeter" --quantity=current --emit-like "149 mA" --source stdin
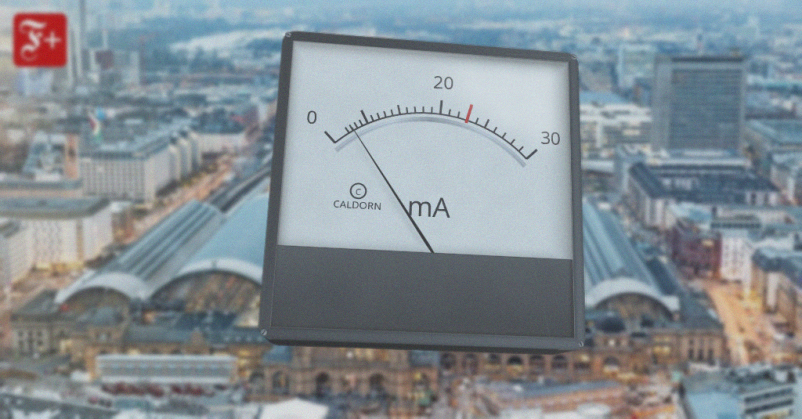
7 mA
